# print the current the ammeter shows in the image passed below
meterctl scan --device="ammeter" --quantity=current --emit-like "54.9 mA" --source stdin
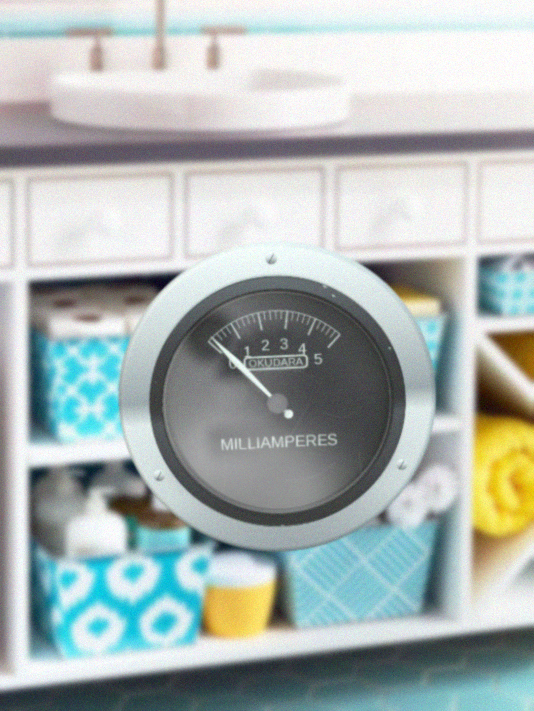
0.2 mA
